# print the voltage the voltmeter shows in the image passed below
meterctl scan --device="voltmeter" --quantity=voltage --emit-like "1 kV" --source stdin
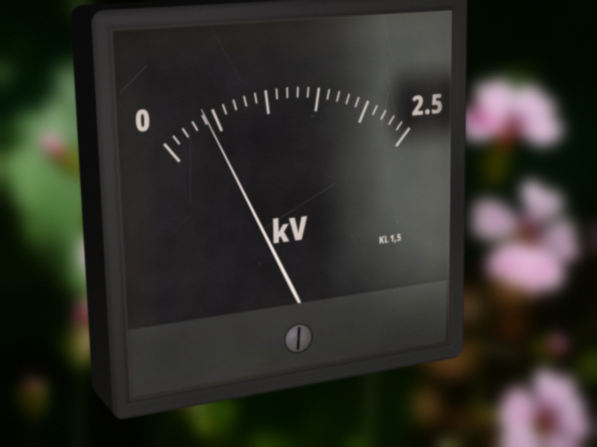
0.4 kV
